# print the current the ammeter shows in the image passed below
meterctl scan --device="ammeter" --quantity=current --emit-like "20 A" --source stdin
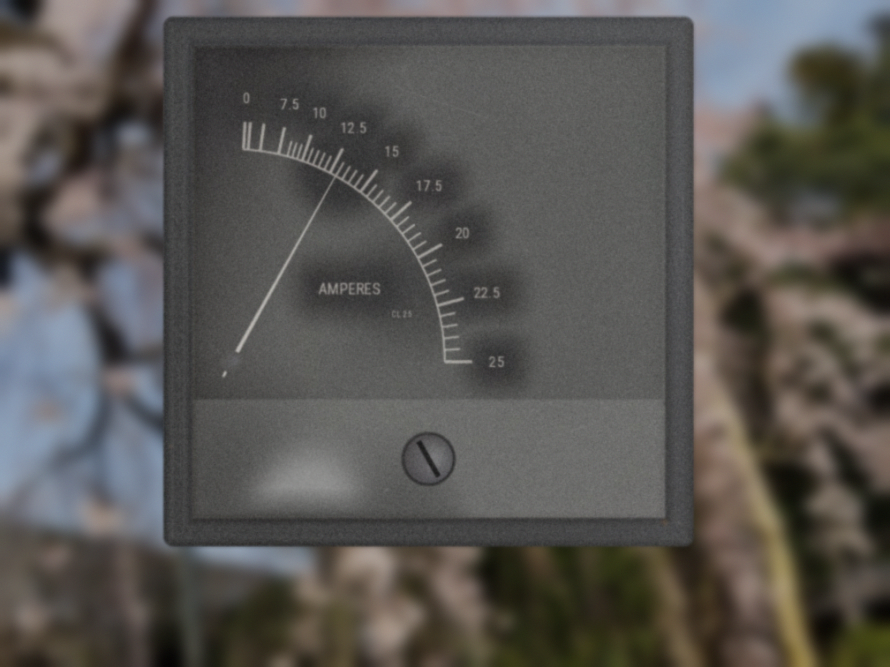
13 A
